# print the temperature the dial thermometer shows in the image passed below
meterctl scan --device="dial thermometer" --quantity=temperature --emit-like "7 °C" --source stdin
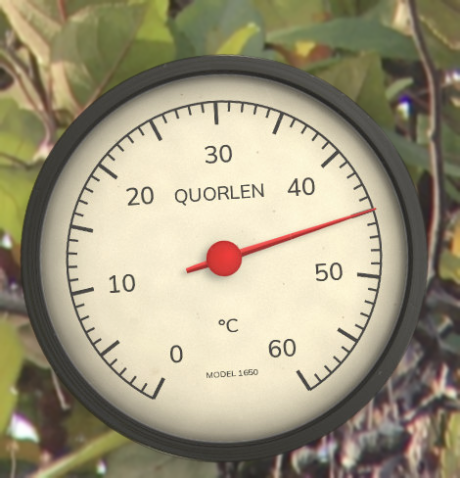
45 °C
